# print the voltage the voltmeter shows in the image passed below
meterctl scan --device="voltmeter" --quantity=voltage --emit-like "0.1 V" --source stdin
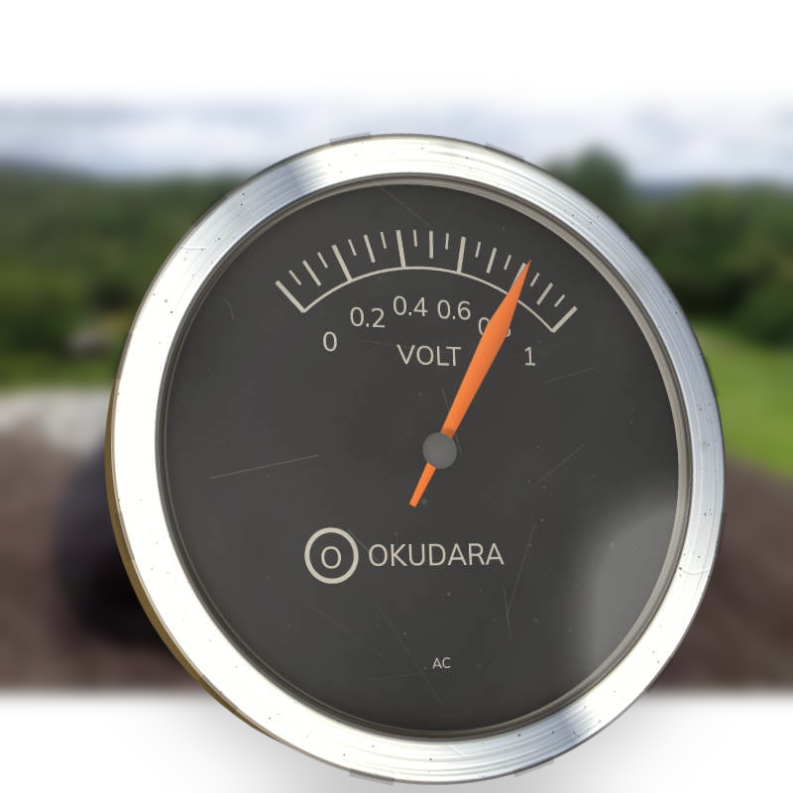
0.8 V
